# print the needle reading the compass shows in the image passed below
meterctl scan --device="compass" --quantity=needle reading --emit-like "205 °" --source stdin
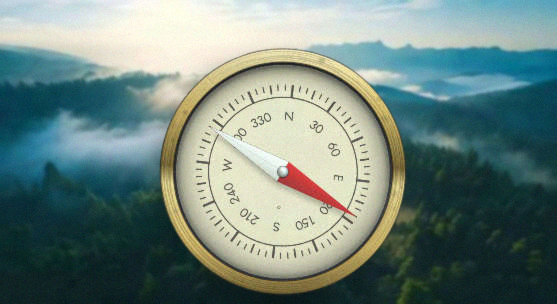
115 °
